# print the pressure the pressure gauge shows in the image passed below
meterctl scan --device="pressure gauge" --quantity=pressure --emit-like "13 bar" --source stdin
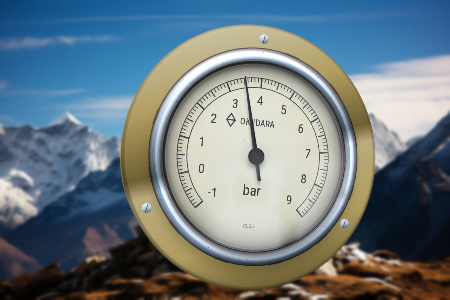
3.5 bar
